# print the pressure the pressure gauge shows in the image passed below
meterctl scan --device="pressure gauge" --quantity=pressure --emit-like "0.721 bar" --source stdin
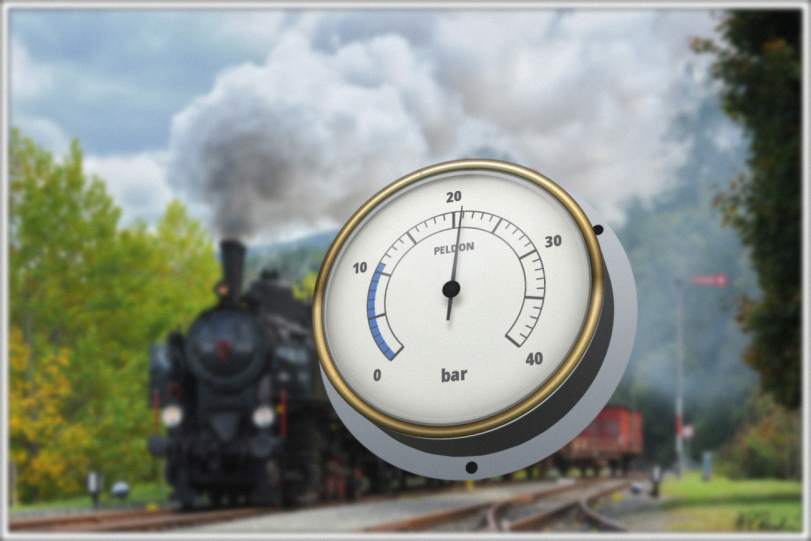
21 bar
